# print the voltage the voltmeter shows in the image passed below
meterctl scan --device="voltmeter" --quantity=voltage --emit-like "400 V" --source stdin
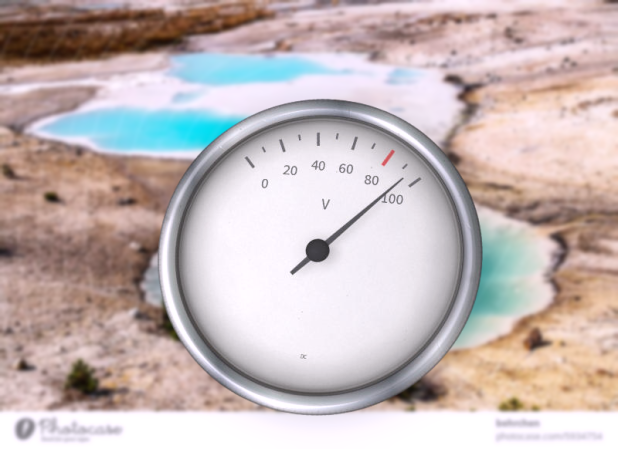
95 V
